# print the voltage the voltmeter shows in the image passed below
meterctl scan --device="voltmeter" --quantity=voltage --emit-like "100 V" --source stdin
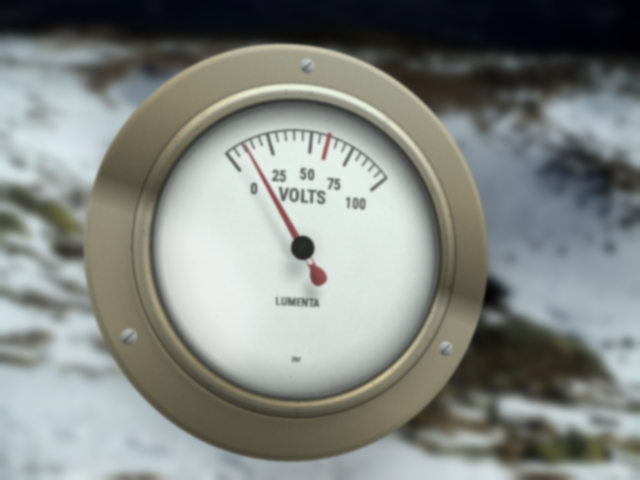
10 V
